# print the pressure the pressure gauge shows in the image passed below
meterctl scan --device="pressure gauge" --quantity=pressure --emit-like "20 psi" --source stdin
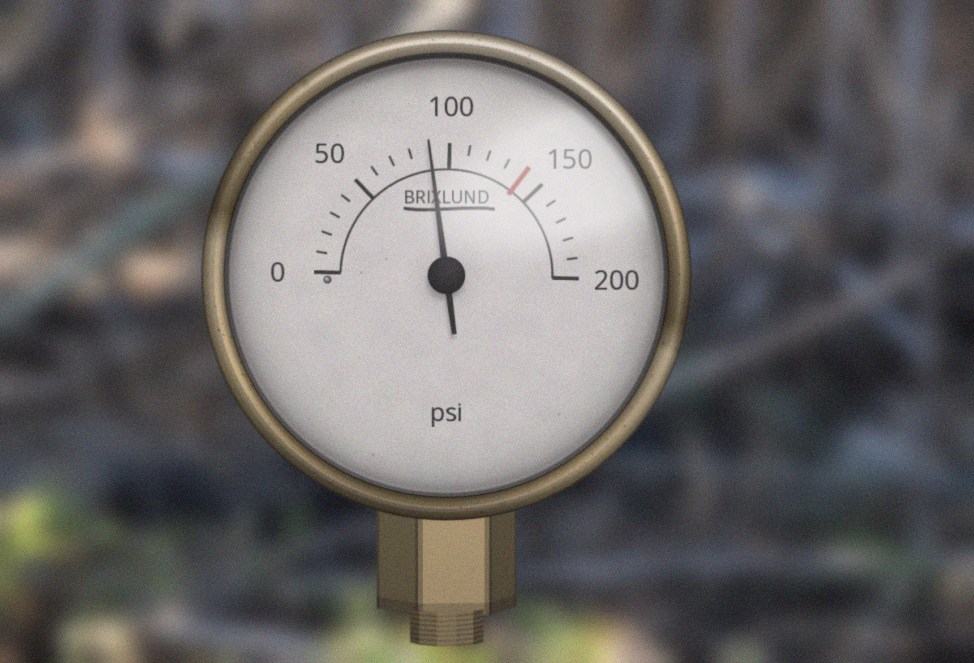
90 psi
